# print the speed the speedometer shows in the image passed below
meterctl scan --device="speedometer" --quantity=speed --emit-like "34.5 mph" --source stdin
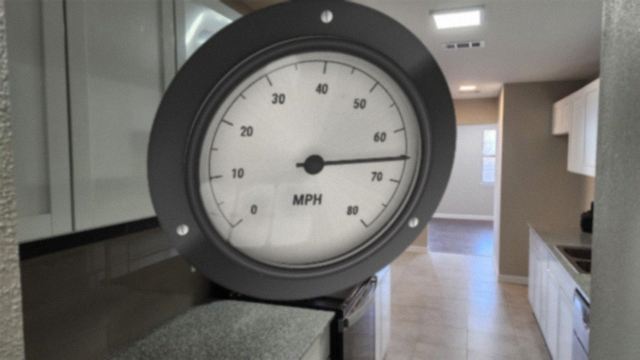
65 mph
